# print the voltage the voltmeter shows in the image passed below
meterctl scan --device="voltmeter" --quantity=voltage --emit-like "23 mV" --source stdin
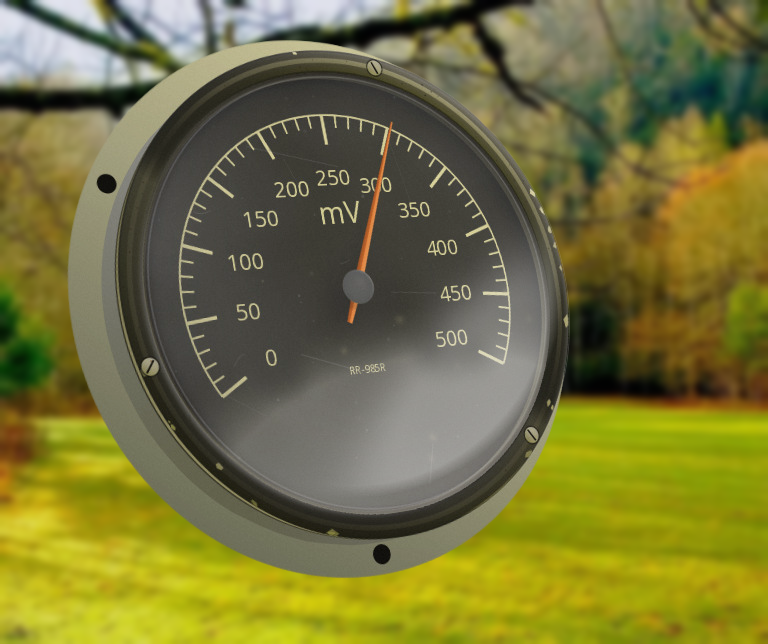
300 mV
